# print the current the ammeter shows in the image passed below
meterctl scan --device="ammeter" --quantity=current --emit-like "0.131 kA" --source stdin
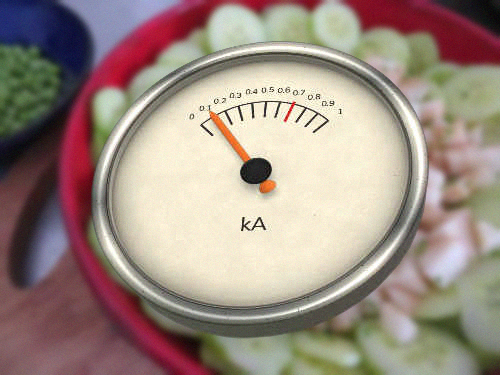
0.1 kA
